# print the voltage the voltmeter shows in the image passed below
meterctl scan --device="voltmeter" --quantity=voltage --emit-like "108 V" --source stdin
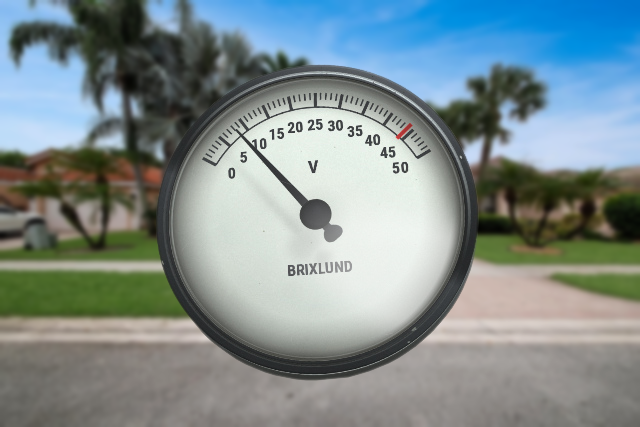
8 V
